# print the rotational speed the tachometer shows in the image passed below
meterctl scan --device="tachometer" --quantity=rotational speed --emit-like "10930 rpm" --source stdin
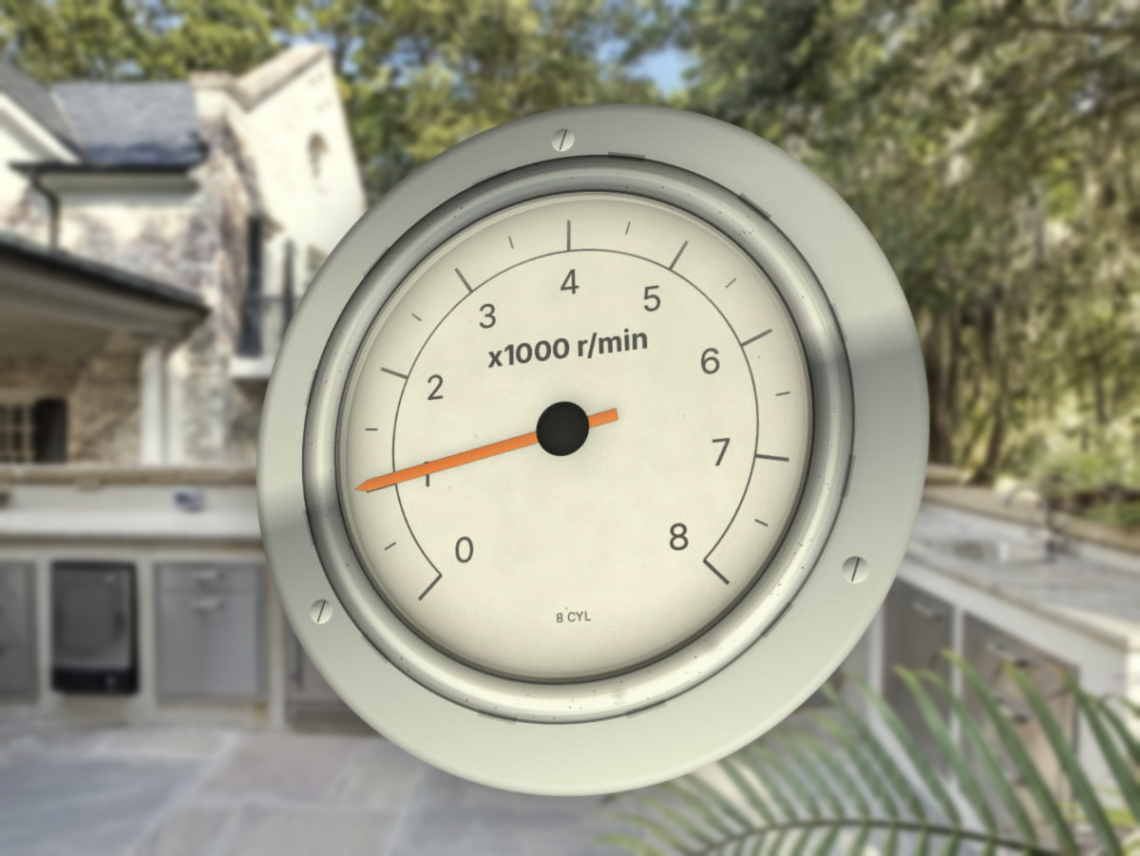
1000 rpm
